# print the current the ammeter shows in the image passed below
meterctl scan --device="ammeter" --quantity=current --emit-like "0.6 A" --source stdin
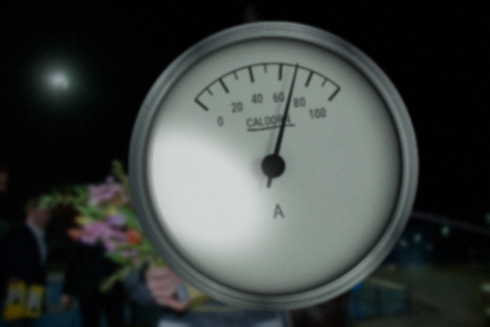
70 A
